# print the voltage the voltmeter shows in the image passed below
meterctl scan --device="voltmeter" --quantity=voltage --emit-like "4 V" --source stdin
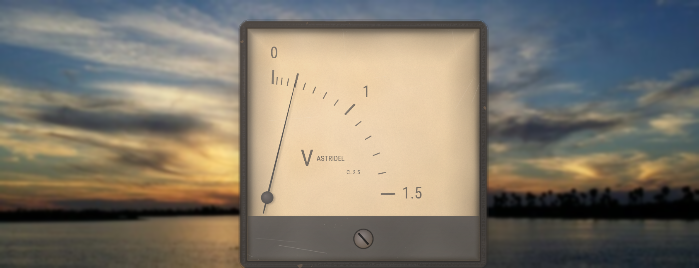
0.5 V
